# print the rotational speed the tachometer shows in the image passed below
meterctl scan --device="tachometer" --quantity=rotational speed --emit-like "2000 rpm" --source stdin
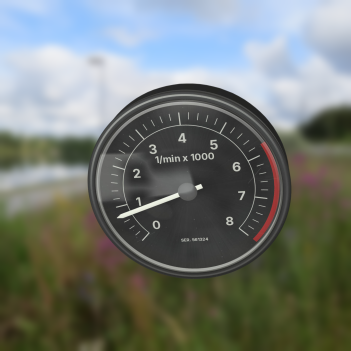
800 rpm
